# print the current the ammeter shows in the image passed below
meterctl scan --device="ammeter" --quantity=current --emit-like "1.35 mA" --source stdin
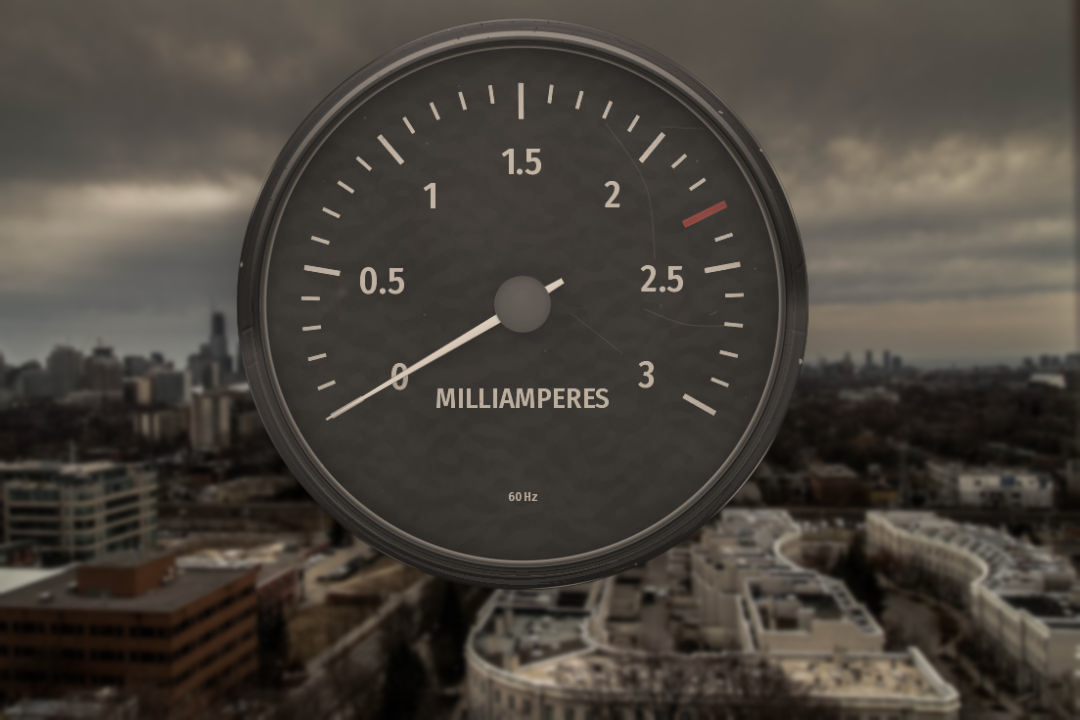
0 mA
